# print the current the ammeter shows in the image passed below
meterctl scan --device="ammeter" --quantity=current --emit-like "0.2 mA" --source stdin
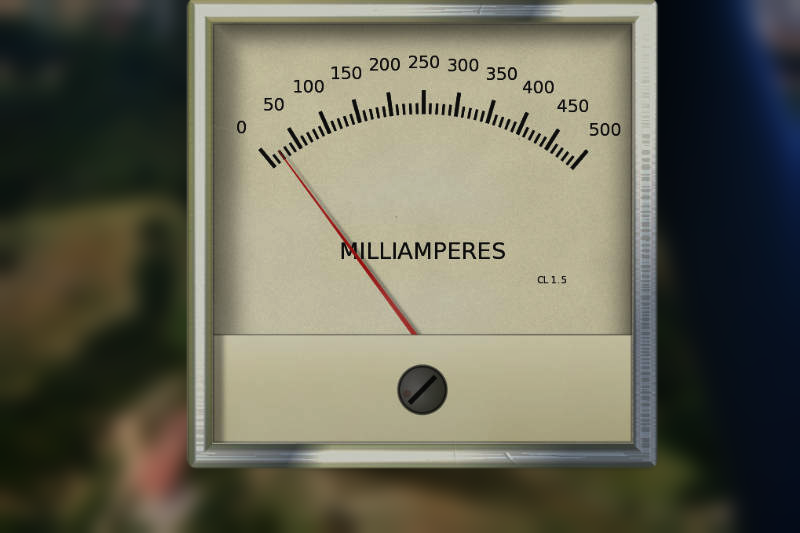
20 mA
